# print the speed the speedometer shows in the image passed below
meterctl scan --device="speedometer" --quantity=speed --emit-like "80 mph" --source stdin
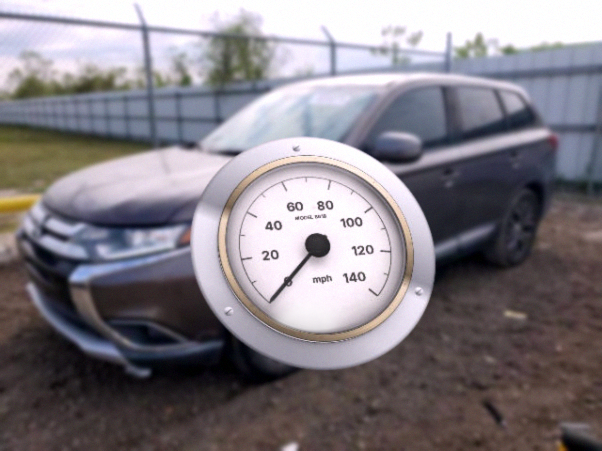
0 mph
